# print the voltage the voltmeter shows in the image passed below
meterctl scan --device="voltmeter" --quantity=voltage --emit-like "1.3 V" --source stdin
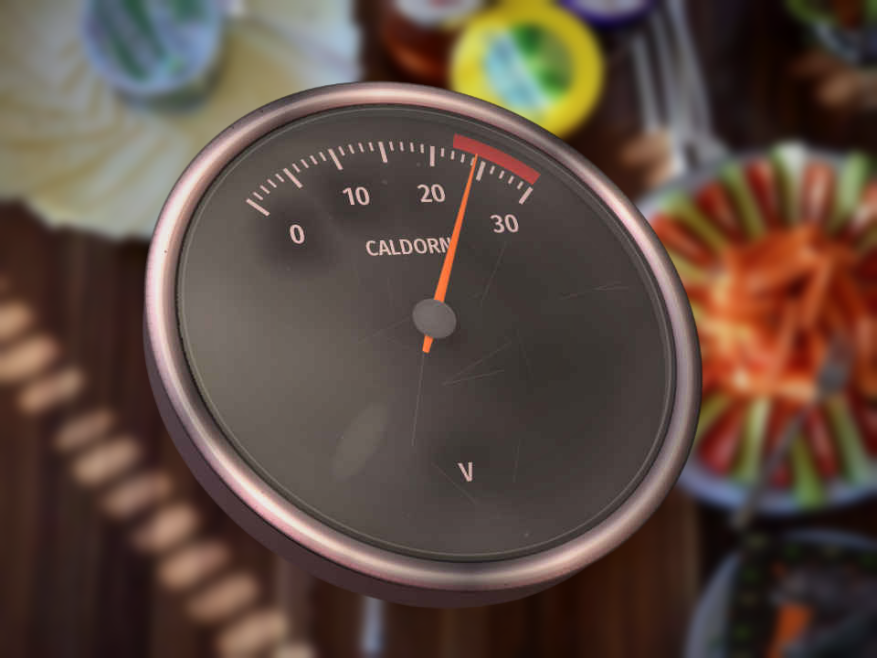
24 V
